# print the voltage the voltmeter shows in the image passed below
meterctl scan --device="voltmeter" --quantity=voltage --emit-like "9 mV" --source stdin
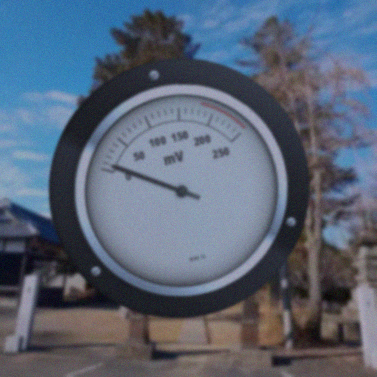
10 mV
